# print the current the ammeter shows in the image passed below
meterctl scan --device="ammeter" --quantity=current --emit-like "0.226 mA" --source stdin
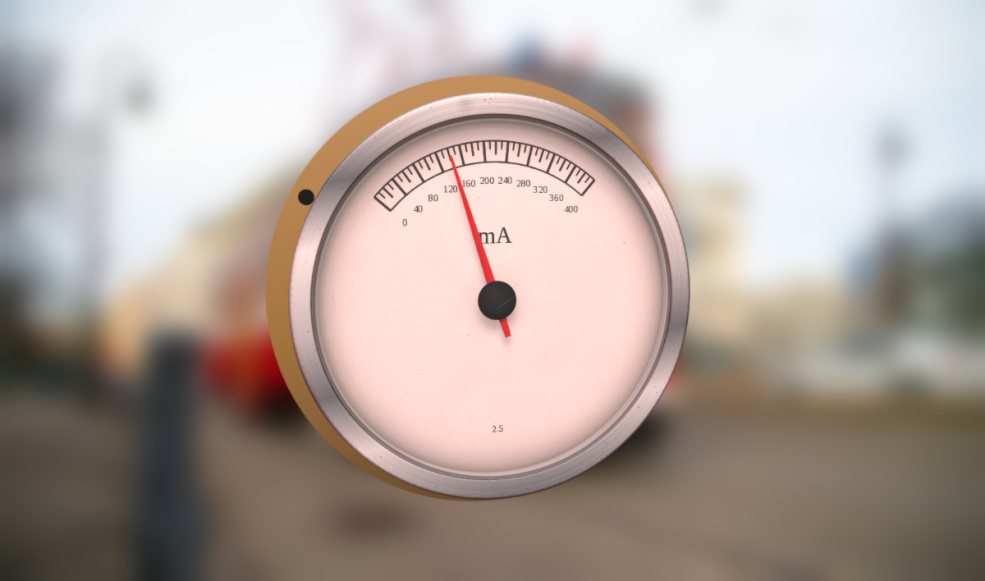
140 mA
